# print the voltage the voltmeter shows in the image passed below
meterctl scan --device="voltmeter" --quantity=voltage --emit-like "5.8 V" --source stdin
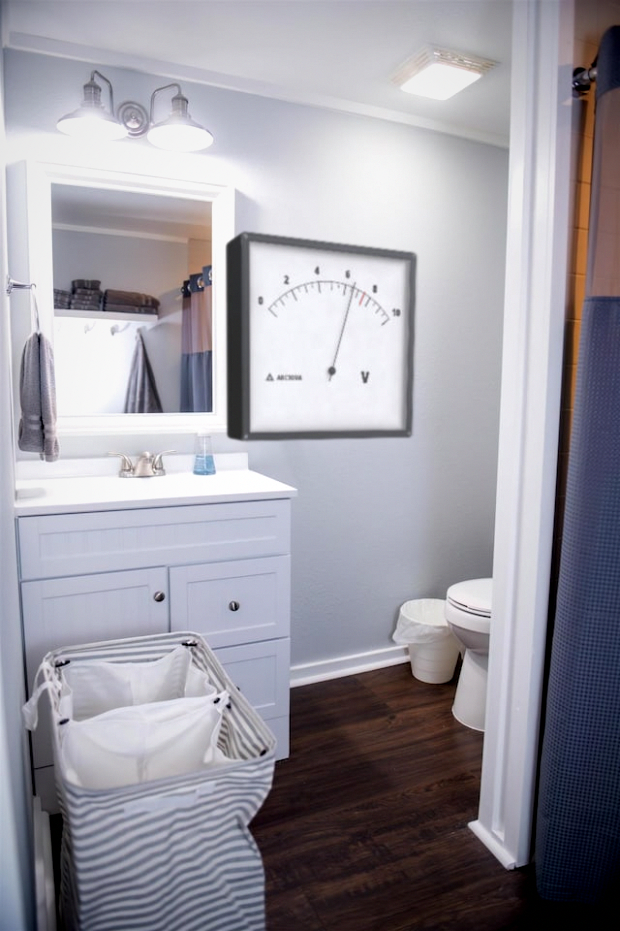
6.5 V
